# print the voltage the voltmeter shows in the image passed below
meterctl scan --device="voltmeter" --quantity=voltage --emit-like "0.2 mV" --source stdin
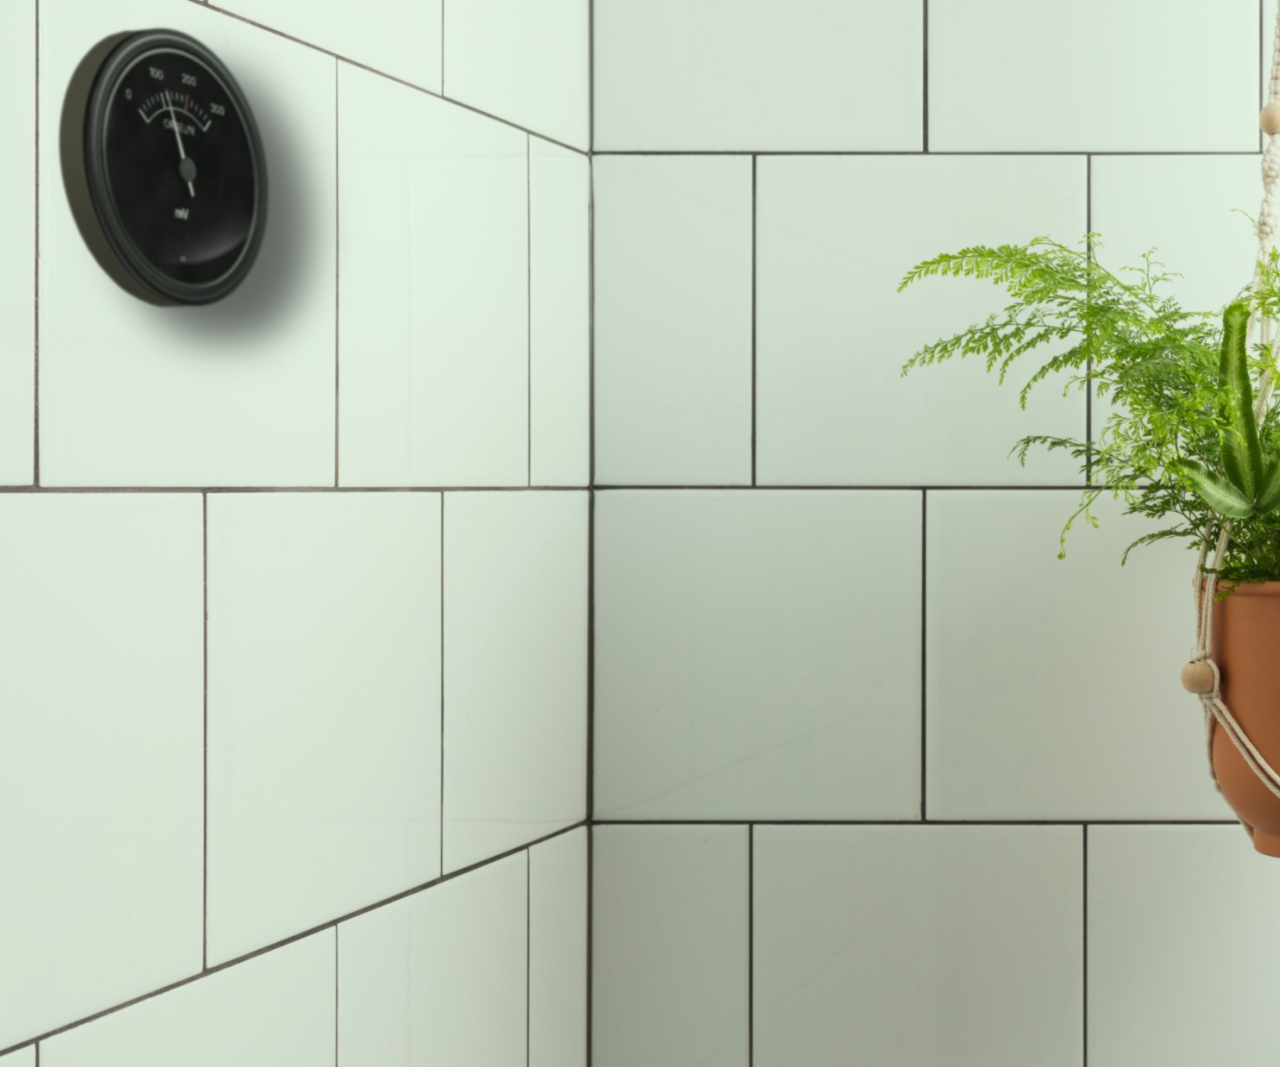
100 mV
